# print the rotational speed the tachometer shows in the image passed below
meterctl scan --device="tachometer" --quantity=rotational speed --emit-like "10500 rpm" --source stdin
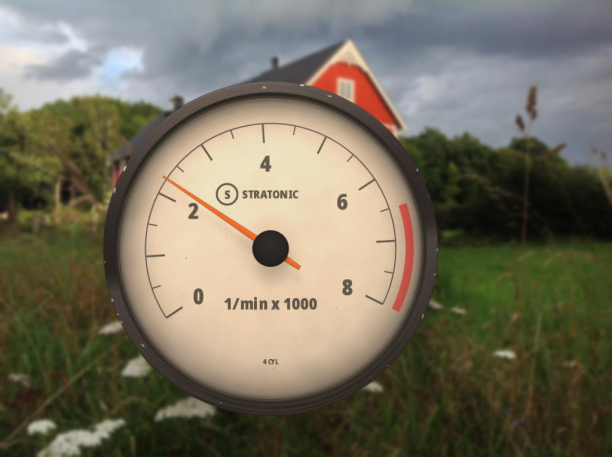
2250 rpm
